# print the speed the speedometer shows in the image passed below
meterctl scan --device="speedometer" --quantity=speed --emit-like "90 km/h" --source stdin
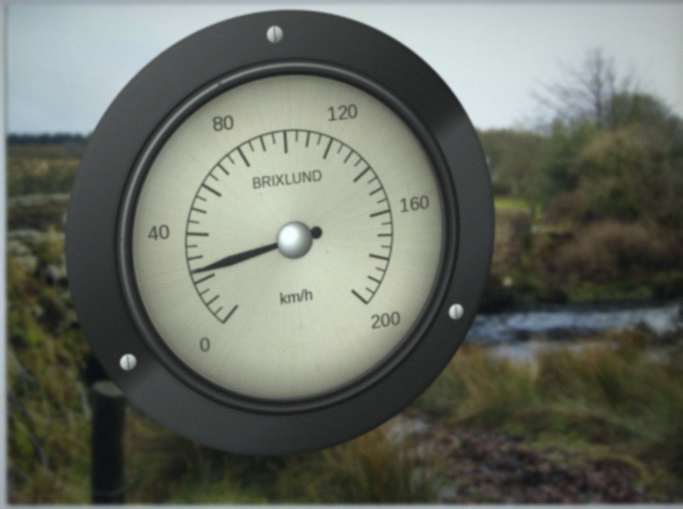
25 km/h
